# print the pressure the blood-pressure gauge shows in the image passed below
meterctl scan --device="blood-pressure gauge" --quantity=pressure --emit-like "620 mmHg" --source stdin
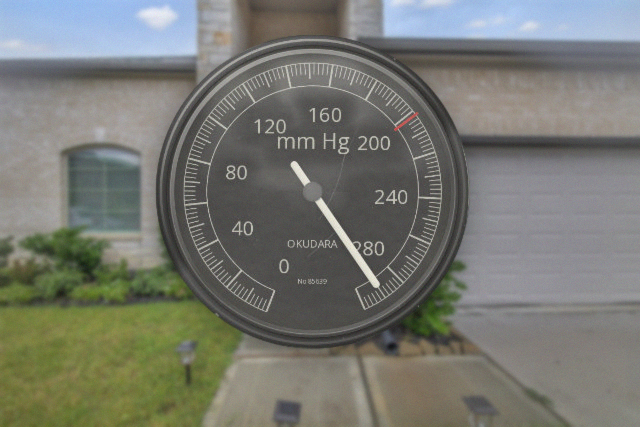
290 mmHg
